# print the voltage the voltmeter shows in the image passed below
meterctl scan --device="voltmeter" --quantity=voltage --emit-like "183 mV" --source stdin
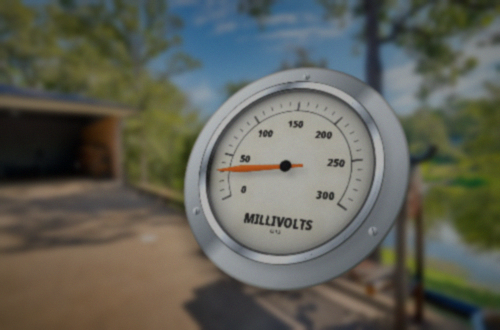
30 mV
